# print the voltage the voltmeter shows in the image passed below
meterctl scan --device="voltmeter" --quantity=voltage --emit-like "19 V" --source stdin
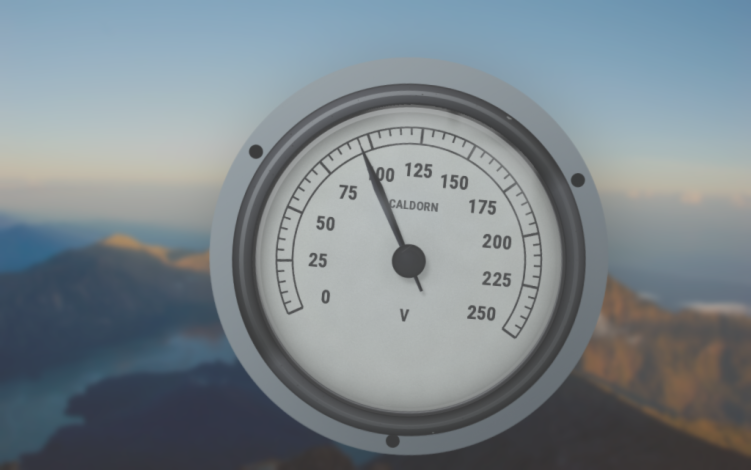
95 V
